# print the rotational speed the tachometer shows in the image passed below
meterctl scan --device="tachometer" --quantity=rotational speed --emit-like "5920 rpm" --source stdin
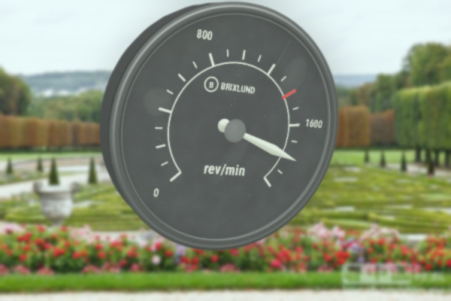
1800 rpm
